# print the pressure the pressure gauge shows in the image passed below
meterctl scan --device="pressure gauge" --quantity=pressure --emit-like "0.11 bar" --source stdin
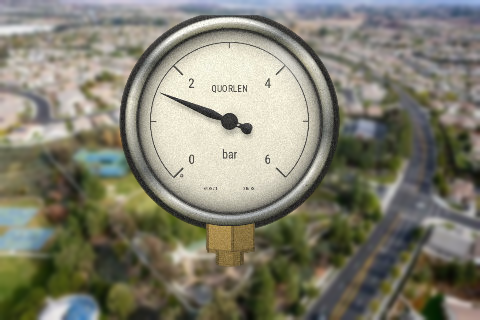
1.5 bar
